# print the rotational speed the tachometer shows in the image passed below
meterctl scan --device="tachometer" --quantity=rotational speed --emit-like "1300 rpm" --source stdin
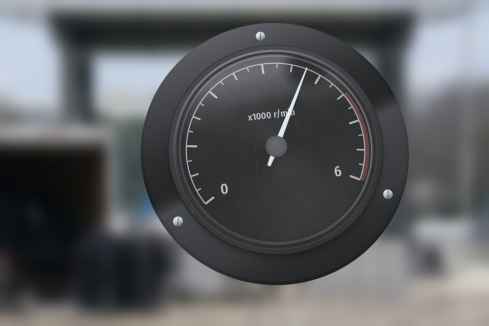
3750 rpm
